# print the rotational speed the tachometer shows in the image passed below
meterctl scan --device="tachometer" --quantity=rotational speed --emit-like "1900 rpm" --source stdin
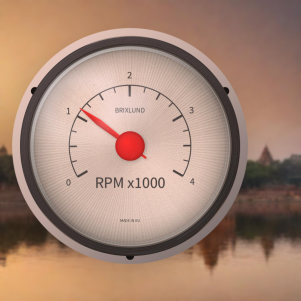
1125 rpm
